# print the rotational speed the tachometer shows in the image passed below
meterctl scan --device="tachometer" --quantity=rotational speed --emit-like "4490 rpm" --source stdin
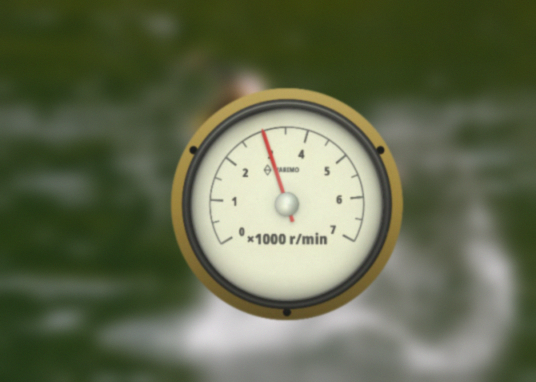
3000 rpm
